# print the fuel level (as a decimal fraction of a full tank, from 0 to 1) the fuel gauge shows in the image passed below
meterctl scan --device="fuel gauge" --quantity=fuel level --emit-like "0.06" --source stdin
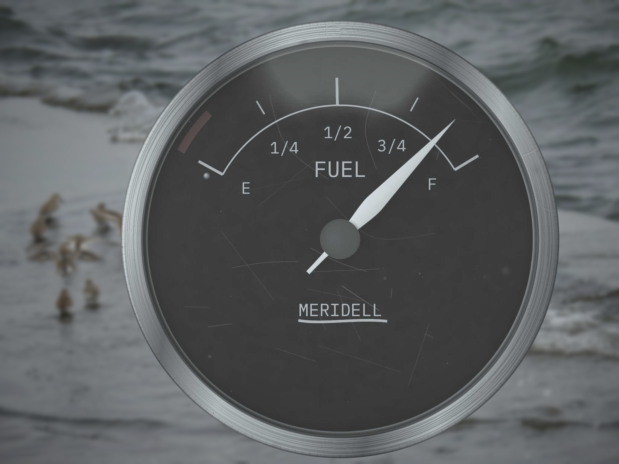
0.875
